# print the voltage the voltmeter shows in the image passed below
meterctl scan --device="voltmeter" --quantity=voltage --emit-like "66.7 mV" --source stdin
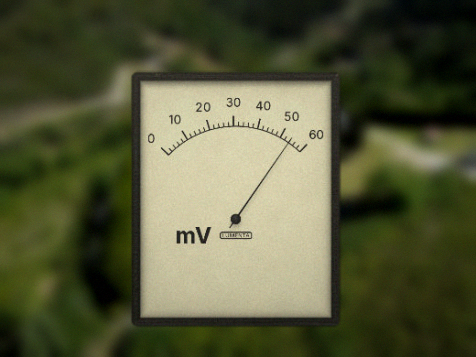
54 mV
